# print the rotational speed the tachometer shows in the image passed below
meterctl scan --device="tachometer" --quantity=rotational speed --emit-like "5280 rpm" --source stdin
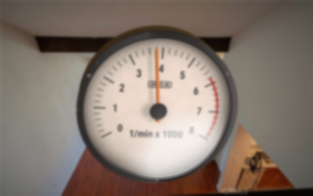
3800 rpm
